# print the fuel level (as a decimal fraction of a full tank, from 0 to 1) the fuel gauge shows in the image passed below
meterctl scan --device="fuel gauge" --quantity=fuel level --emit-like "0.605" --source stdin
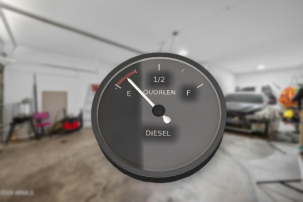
0.125
